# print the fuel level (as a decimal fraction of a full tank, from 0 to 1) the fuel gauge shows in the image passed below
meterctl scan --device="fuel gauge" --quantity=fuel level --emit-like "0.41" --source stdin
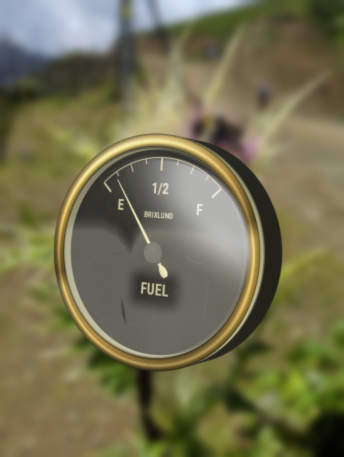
0.125
